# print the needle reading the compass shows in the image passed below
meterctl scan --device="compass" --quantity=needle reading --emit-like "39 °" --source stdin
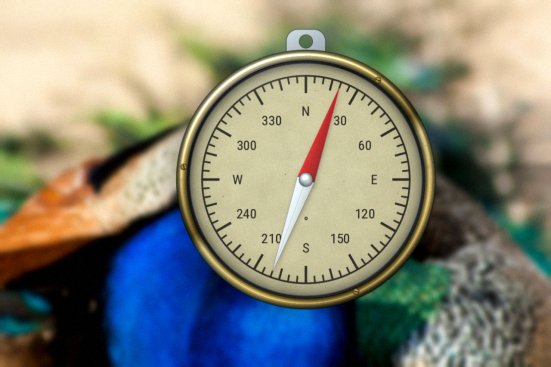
20 °
